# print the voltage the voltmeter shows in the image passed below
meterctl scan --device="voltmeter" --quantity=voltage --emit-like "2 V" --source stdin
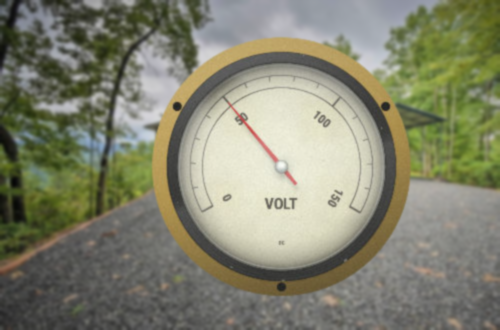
50 V
